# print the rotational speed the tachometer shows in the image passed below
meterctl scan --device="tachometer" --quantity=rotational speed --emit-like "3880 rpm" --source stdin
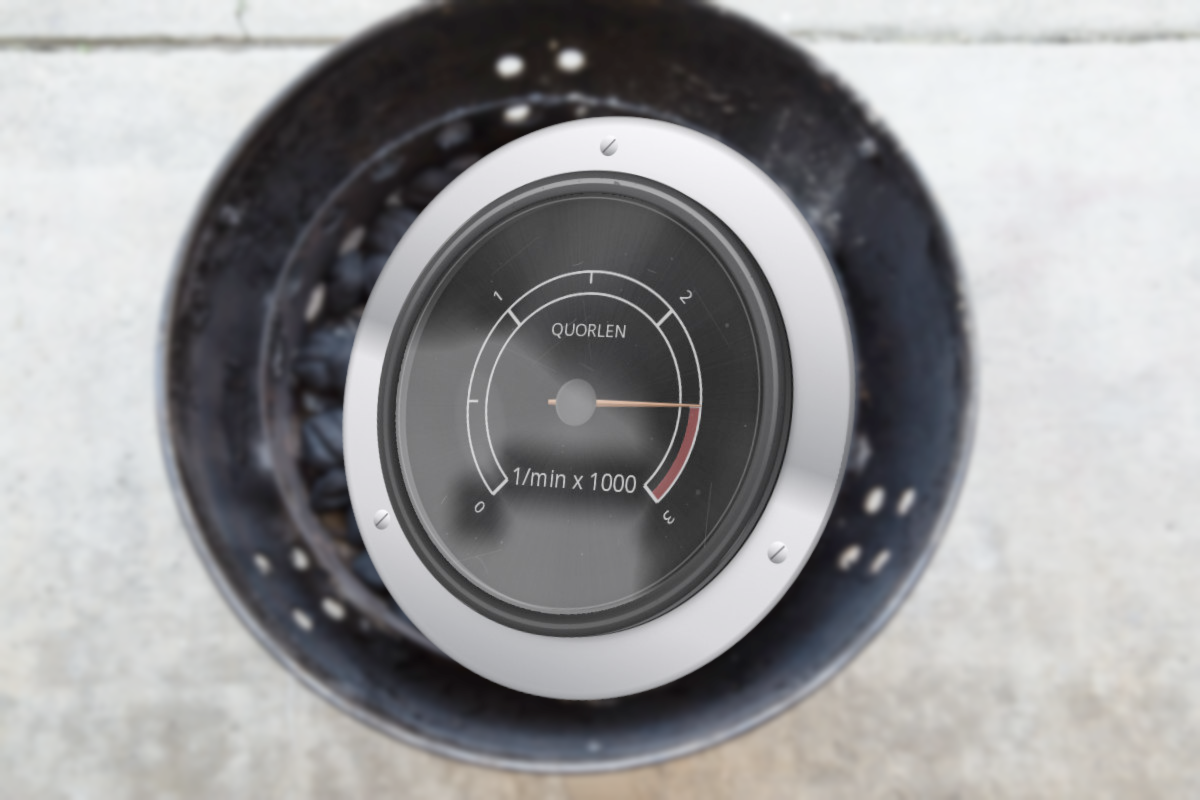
2500 rpm
